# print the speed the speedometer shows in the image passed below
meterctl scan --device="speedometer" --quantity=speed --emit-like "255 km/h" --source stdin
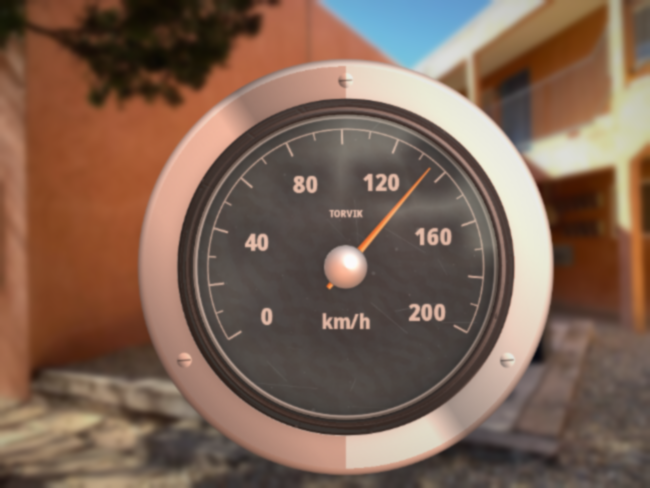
135 km/h
